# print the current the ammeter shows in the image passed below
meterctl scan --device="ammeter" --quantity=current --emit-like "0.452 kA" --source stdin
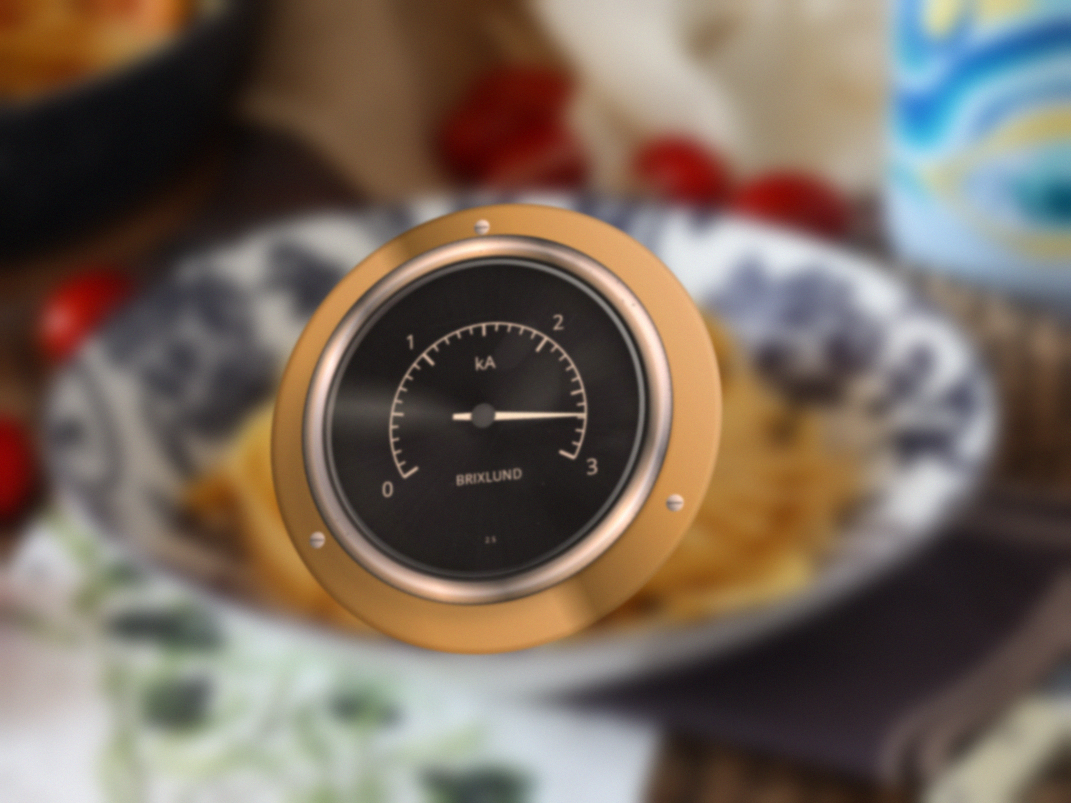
2.7 kA
